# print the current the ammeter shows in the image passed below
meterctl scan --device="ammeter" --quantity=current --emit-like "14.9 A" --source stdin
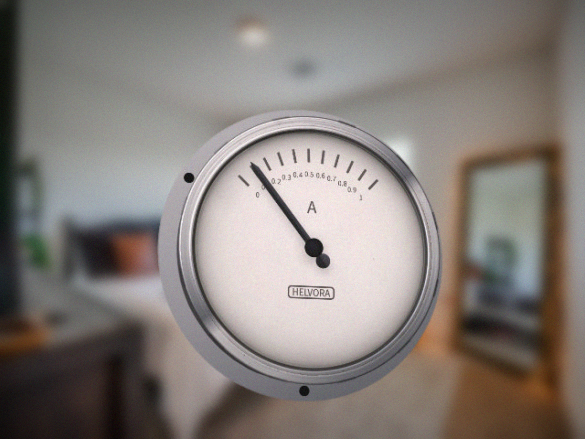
0.1 A
